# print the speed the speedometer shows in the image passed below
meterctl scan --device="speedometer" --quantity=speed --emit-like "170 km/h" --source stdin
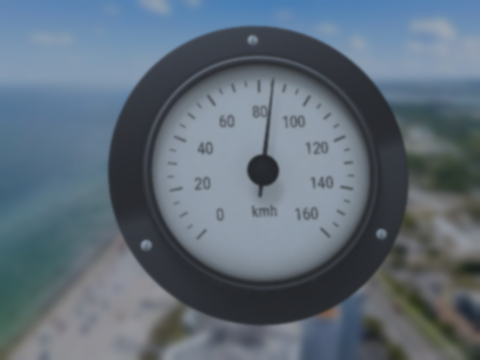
85 km/h
